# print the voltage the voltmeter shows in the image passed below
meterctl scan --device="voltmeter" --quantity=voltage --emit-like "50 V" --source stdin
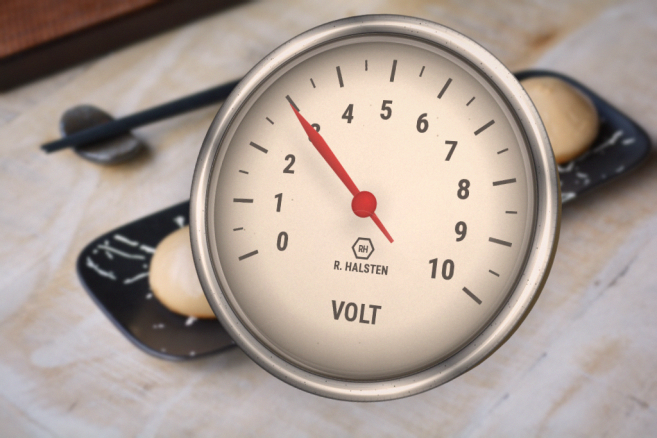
3 V
